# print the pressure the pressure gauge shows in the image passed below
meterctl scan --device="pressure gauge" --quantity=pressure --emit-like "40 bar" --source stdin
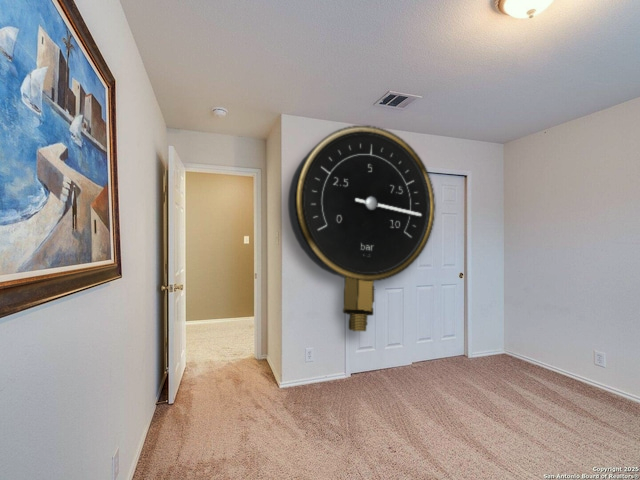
9 bar
